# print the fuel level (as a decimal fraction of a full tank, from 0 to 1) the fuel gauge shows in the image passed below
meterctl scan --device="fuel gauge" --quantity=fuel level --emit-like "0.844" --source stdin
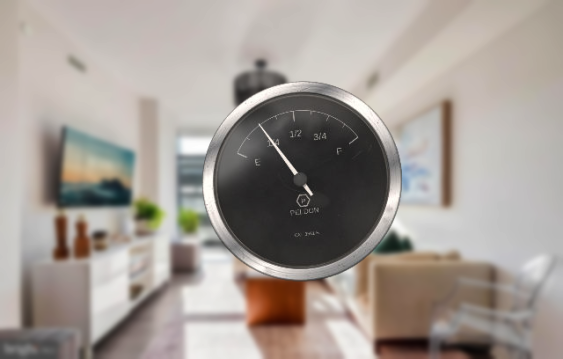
0.25
